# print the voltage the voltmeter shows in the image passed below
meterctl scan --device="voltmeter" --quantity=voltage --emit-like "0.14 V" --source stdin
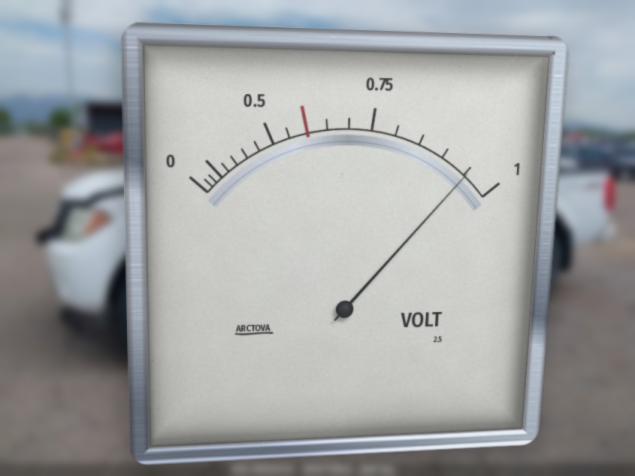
0.95 V
